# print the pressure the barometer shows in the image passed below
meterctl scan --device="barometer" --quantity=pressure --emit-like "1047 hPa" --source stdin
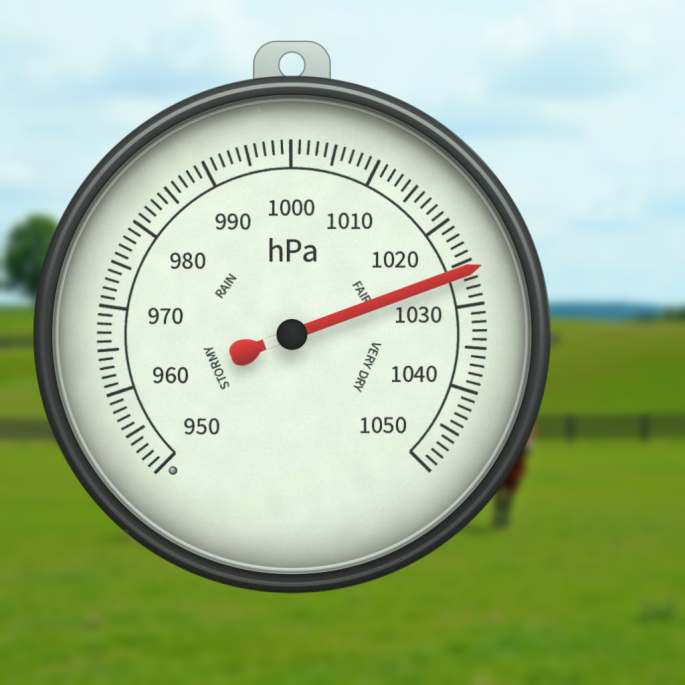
1026 hPa
